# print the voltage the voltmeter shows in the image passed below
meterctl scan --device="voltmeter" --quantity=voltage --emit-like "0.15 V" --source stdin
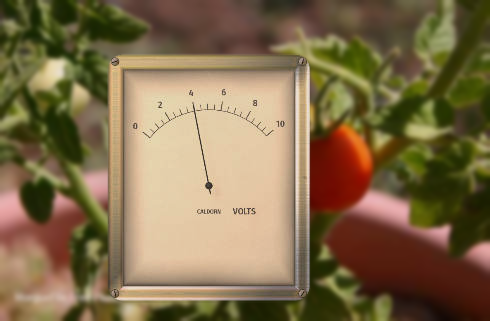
4 V
